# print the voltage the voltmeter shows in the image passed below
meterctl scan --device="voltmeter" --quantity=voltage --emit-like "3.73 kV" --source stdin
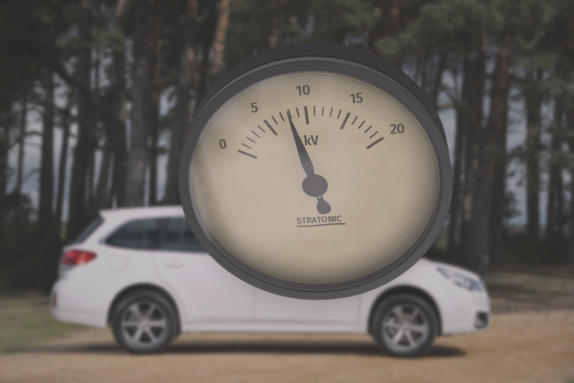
8 kV
